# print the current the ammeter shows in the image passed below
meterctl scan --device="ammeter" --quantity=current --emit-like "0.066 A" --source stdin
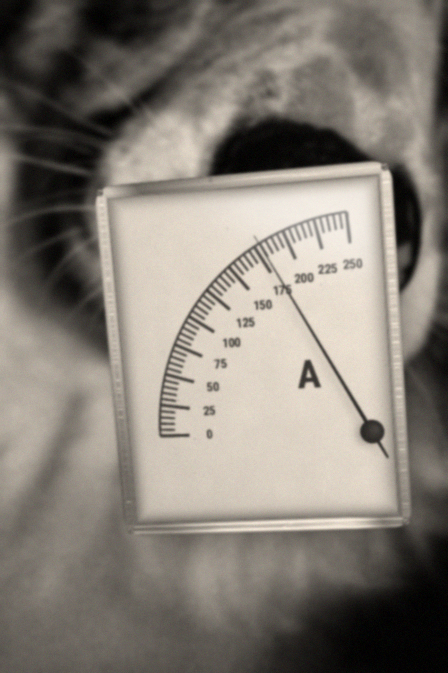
180 A
